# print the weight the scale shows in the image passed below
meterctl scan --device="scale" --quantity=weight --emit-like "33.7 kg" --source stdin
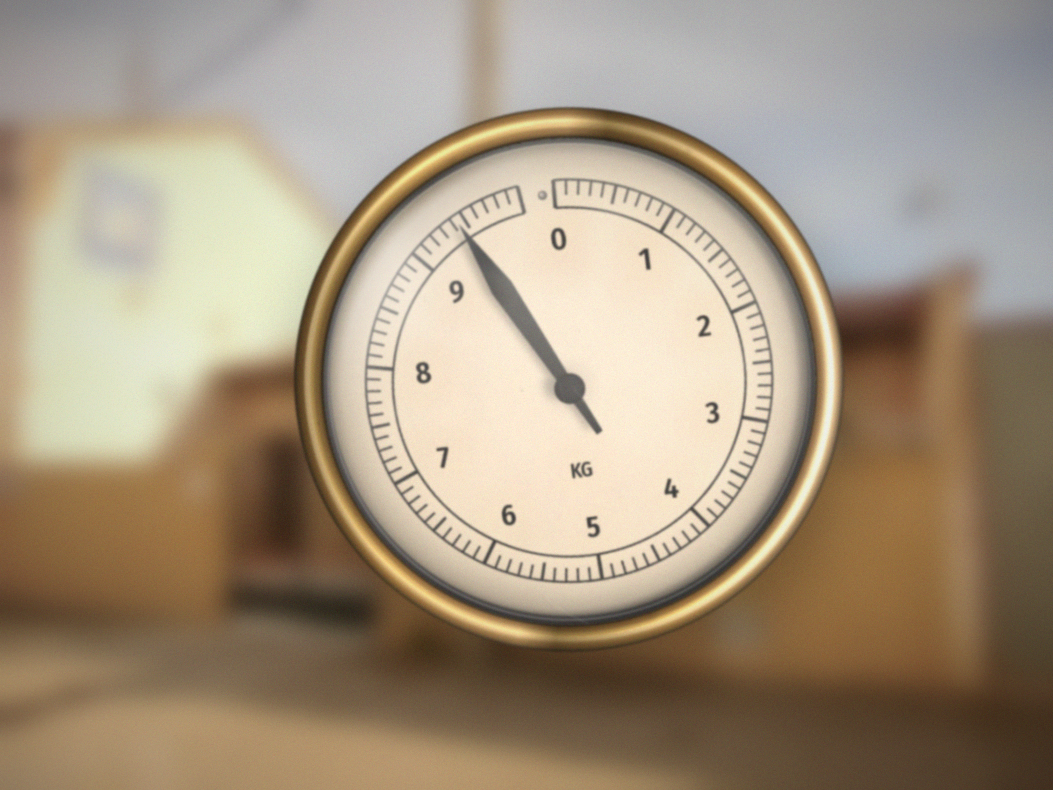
9.45 kg
